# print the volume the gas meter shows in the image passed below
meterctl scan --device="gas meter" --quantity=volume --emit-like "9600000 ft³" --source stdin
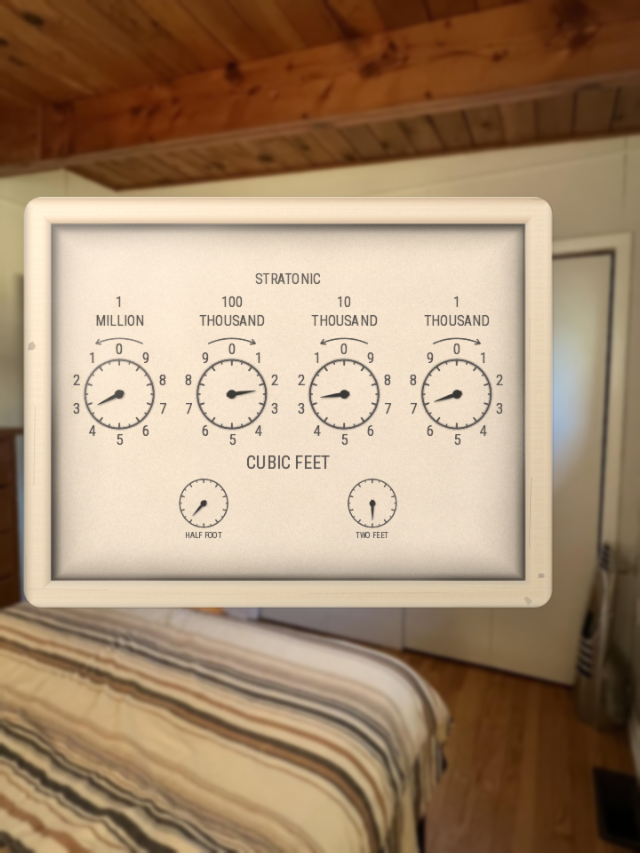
322700 ft³
